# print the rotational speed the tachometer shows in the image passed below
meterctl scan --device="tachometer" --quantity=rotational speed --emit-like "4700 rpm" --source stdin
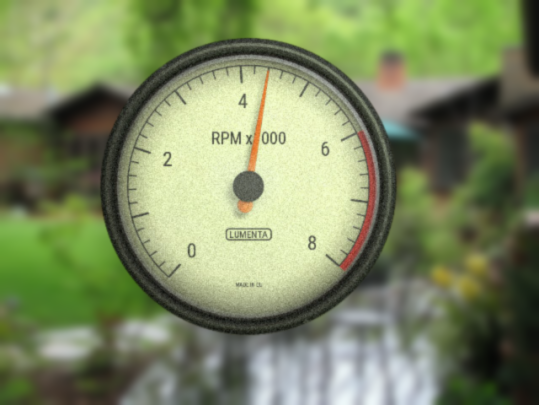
4400 rpm
